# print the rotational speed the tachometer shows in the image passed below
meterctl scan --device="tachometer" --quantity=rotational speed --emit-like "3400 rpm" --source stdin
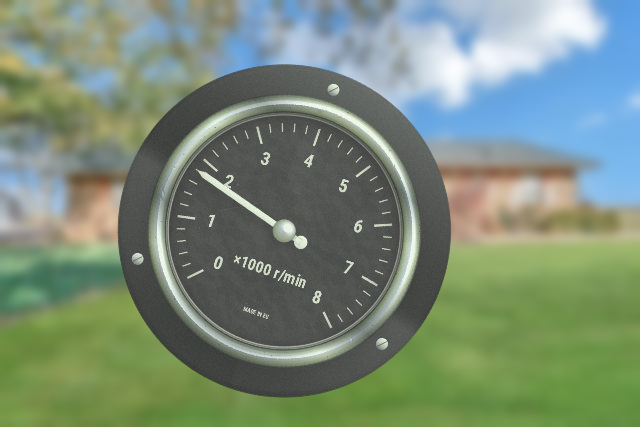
1800 rpm
